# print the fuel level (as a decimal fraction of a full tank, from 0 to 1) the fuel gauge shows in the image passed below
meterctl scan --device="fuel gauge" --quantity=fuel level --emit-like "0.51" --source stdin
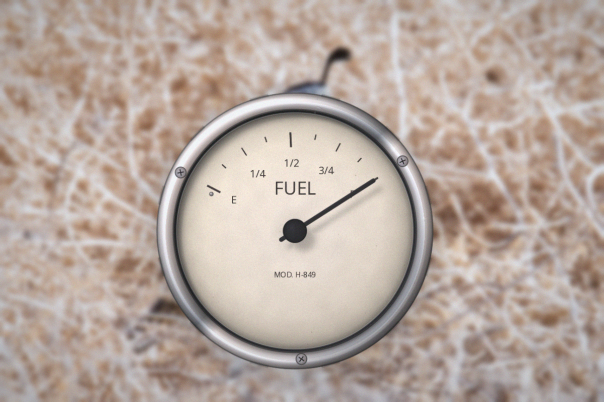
1
